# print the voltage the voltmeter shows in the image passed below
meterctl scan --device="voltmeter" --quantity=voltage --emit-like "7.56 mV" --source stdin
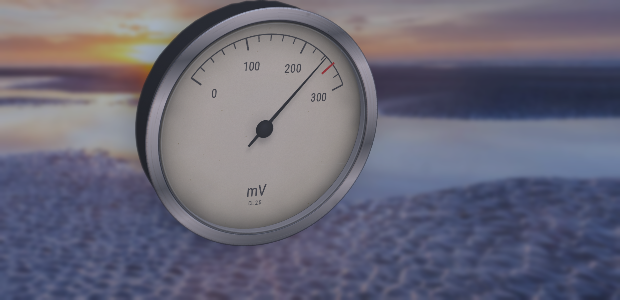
240 mV
